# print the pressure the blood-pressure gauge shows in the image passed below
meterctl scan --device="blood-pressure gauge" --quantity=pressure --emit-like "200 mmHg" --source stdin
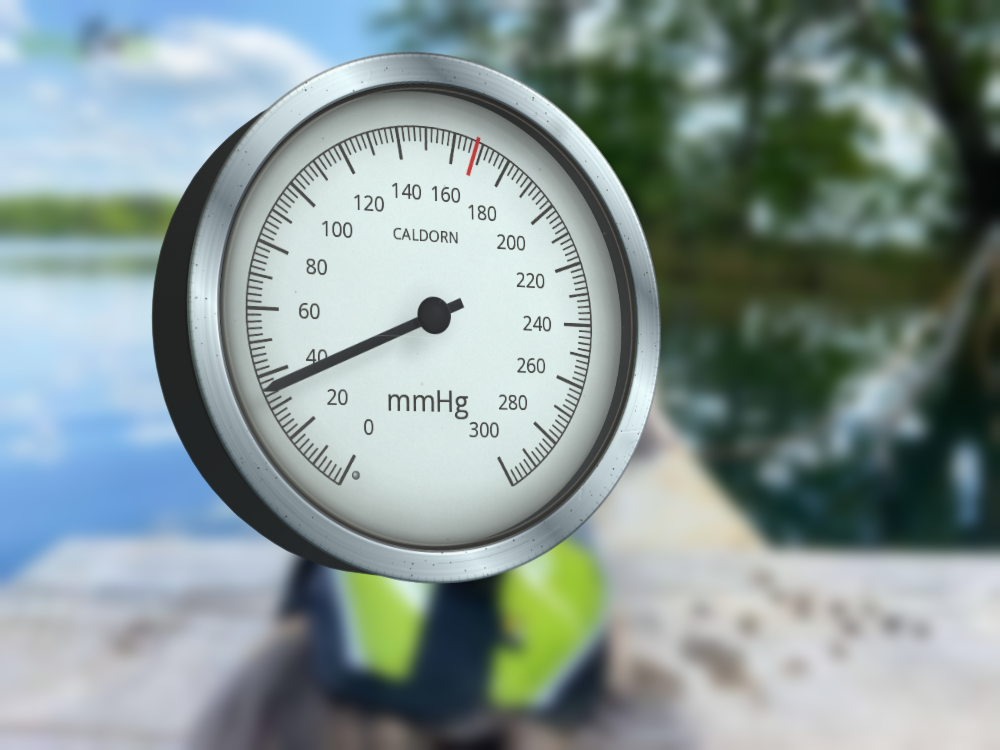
36 mmHg
